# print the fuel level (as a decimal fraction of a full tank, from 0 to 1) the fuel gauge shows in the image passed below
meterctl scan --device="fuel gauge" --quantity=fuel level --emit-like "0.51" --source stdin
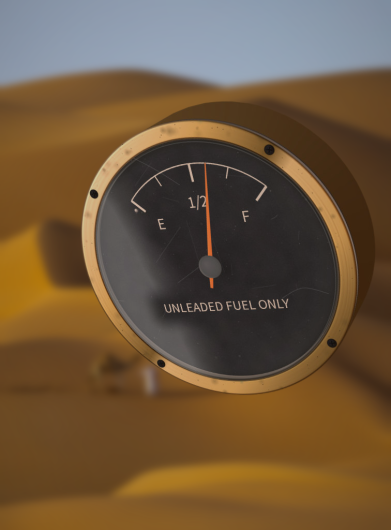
0.625
